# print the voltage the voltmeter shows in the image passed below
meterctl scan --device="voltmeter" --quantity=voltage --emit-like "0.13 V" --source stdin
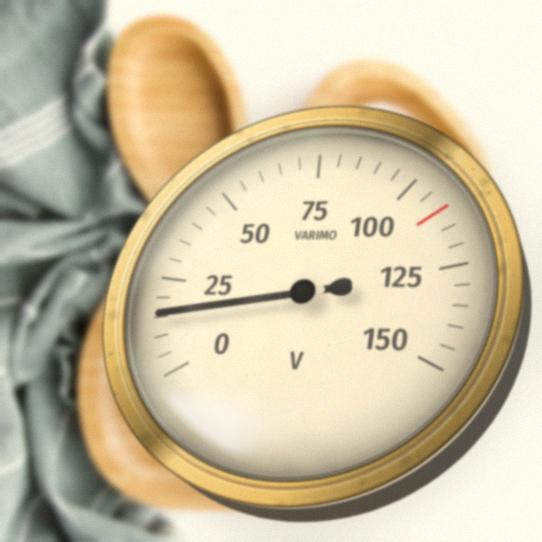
15 V
